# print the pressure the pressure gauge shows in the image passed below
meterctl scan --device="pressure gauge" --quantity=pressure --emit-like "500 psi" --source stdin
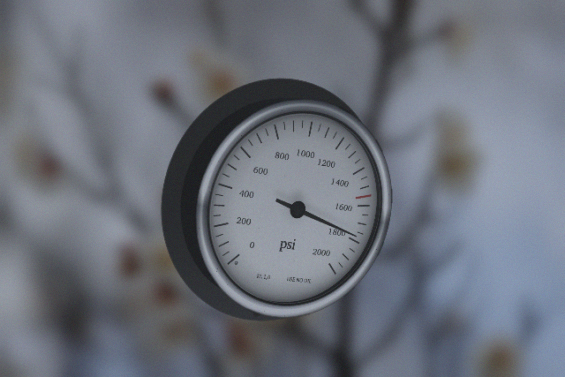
1775 psi
